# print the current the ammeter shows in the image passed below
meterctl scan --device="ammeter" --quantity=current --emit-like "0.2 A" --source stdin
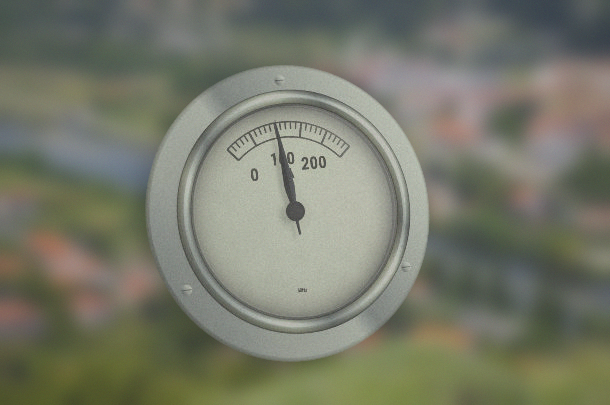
100 A
